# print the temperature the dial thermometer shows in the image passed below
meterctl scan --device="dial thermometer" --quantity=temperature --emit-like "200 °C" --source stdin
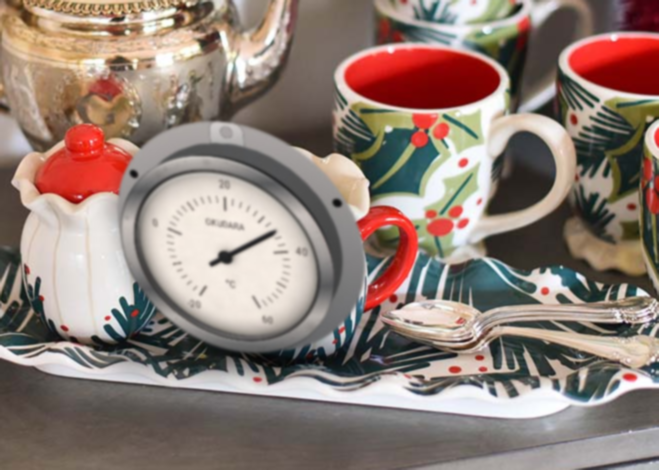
34 °C
